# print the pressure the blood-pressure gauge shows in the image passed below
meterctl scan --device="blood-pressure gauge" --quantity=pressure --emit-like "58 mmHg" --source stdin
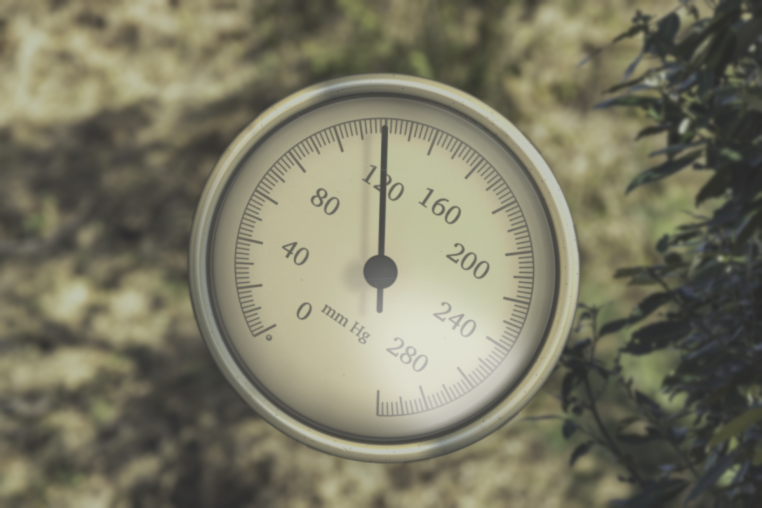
120 mmHg
